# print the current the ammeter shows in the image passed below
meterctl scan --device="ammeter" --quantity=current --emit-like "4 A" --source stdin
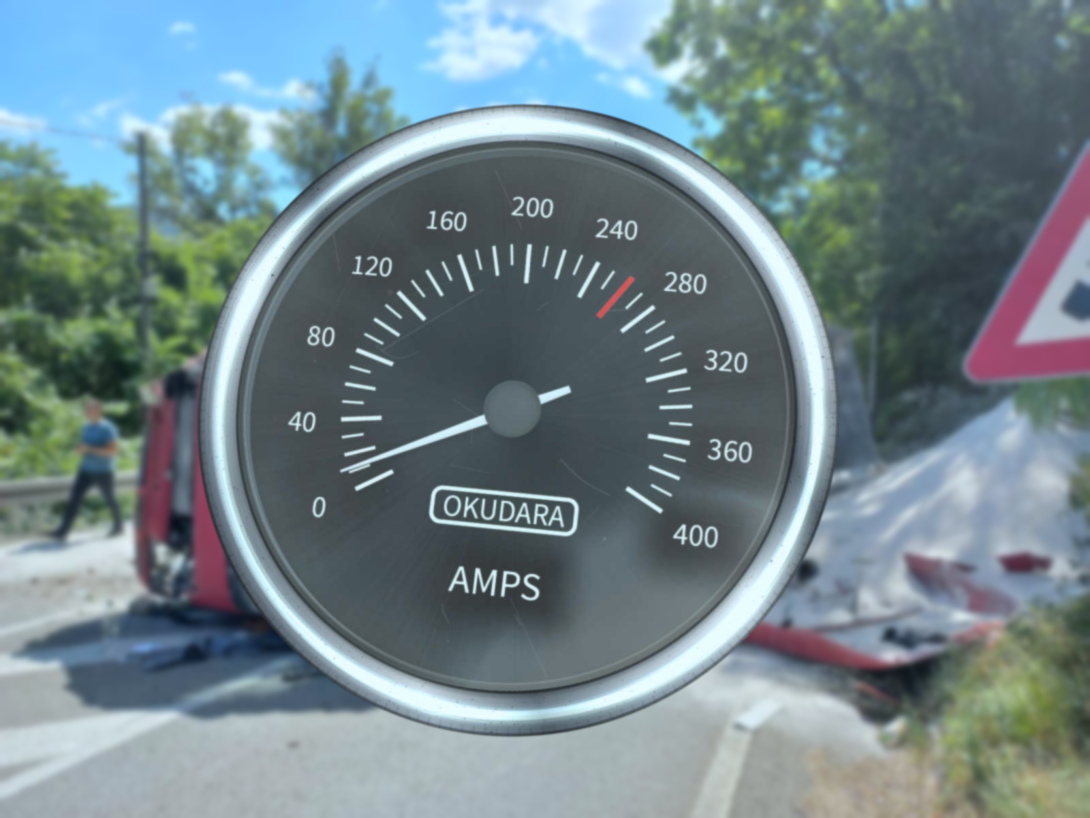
10 A
